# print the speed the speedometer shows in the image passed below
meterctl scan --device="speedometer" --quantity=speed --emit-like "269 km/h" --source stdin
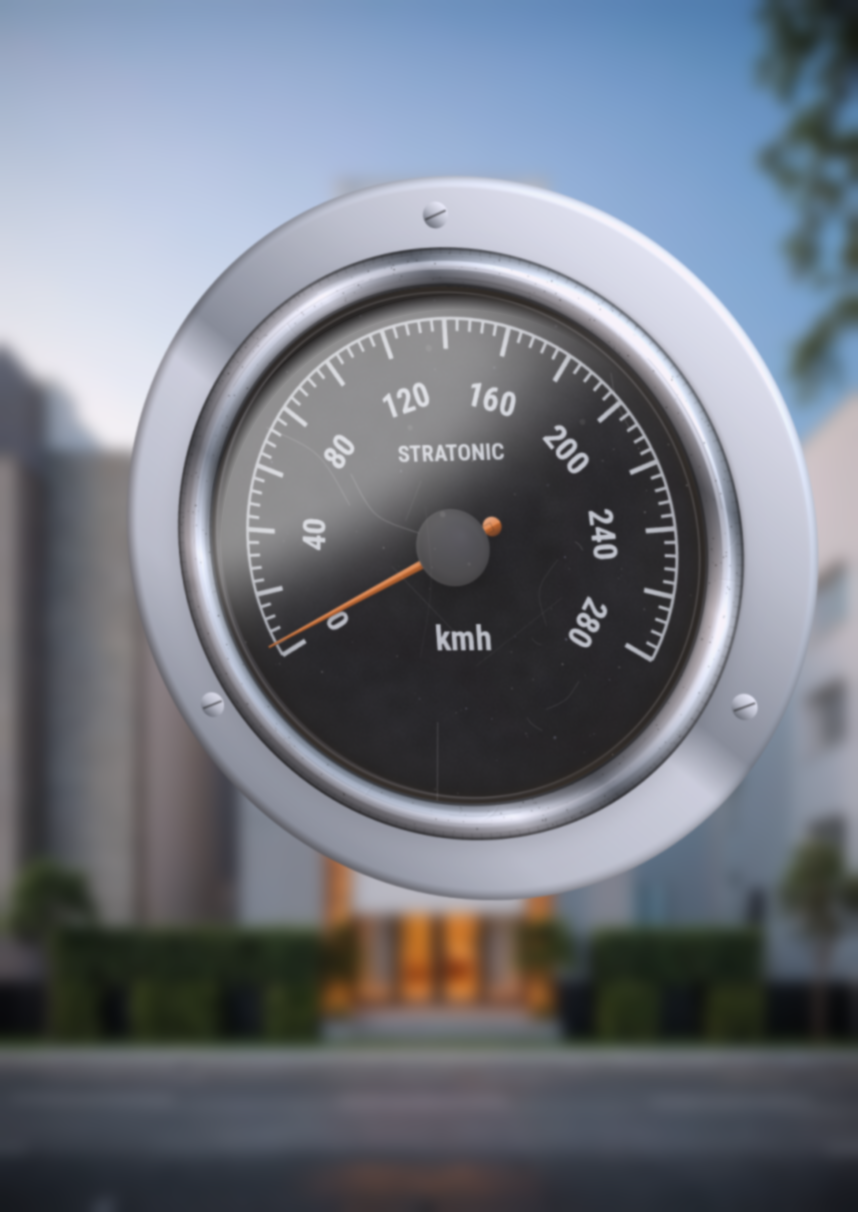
4 km/h
